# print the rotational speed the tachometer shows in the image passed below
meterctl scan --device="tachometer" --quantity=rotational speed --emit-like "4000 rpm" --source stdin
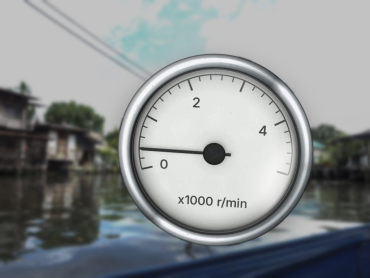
400 rpm
